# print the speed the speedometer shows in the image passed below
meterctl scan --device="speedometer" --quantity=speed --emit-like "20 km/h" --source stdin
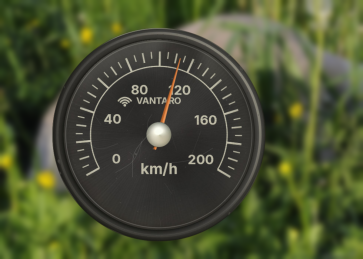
112.5 km/h
